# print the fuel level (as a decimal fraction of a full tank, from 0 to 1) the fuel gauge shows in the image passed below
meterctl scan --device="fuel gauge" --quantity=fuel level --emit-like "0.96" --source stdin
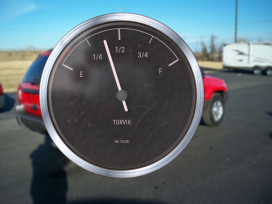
0.375
